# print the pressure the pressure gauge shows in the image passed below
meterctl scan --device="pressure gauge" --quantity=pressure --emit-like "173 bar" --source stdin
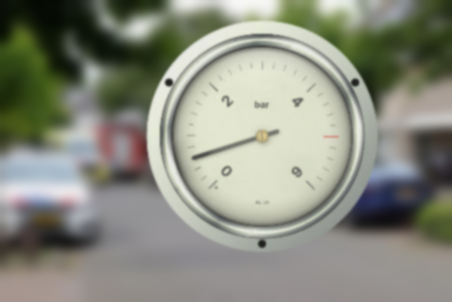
0.6 bar
